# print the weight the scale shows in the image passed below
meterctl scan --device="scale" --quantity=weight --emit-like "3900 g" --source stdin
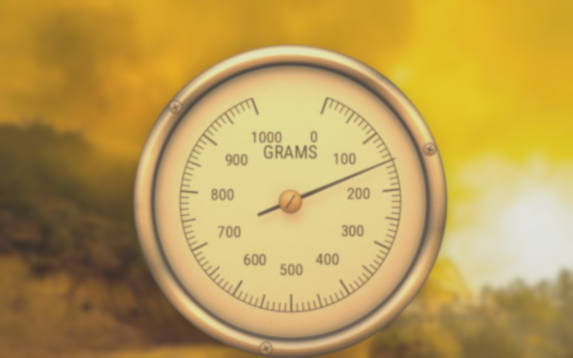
150 g
